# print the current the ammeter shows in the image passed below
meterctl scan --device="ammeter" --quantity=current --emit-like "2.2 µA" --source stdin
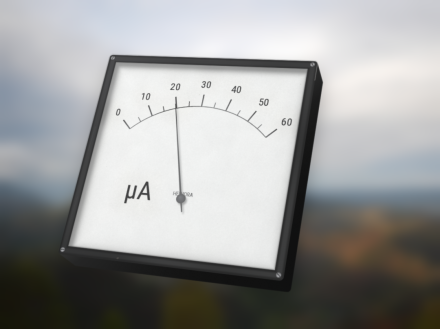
20 µA
